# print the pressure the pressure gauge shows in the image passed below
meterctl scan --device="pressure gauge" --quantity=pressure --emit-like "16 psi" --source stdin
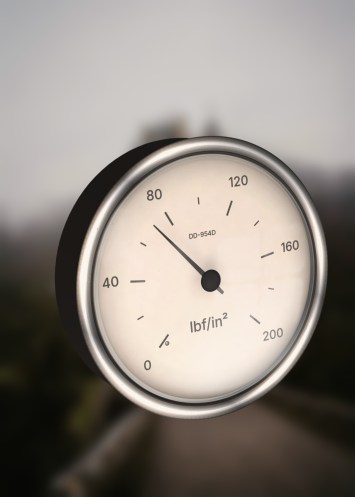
70 psi
